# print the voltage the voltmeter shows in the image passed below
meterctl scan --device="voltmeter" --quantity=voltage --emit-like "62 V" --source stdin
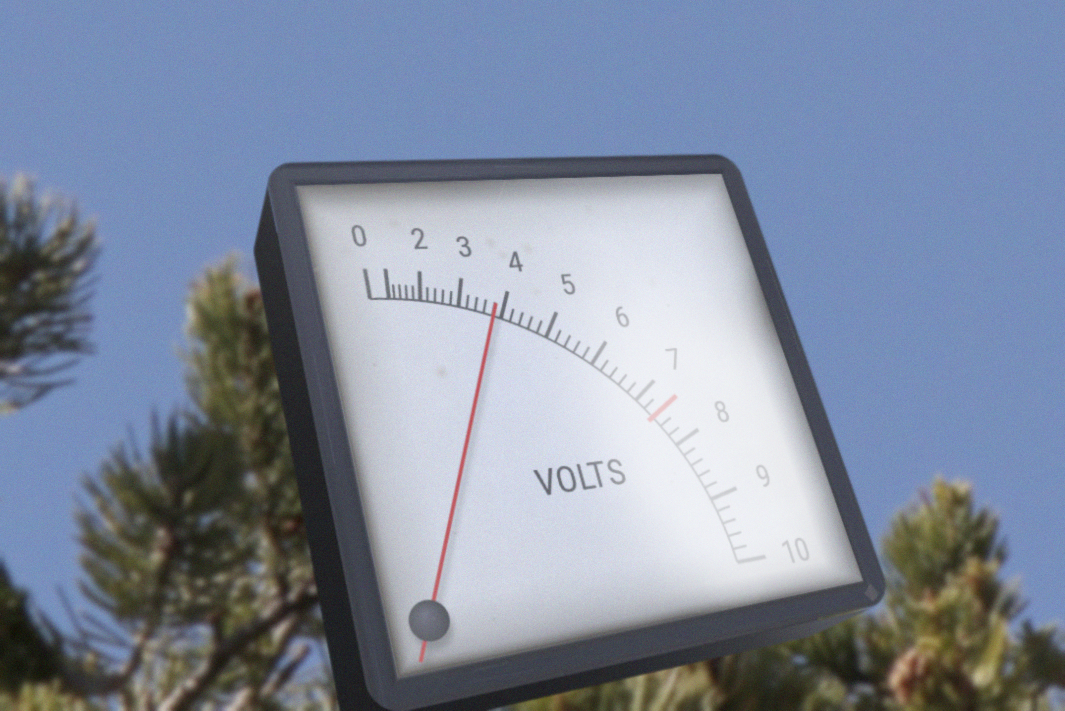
3.8 V
